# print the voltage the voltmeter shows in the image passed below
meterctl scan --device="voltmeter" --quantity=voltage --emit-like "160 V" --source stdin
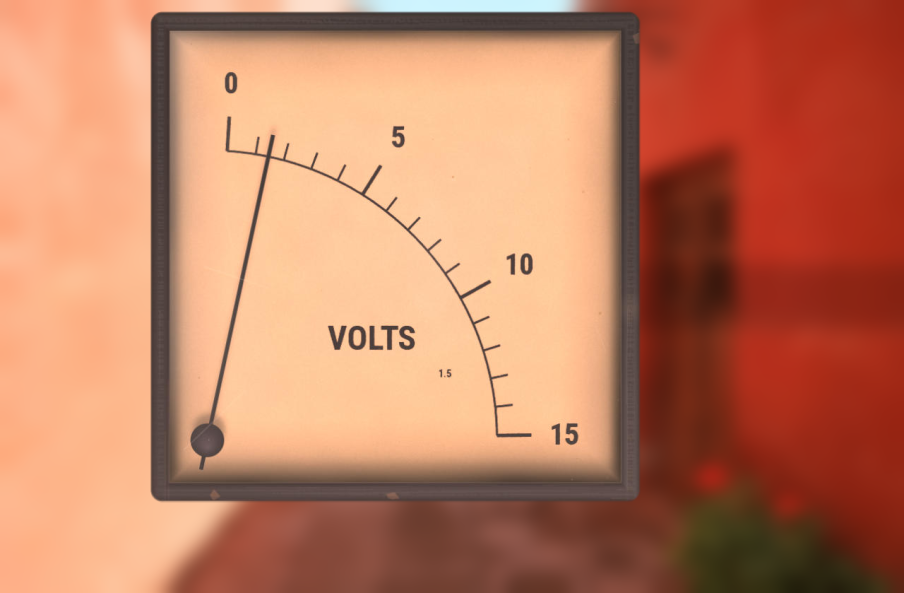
1.5 V
